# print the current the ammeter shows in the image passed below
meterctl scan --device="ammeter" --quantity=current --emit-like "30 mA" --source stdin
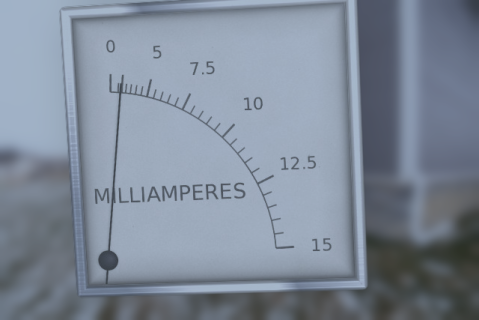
2.5 mA
